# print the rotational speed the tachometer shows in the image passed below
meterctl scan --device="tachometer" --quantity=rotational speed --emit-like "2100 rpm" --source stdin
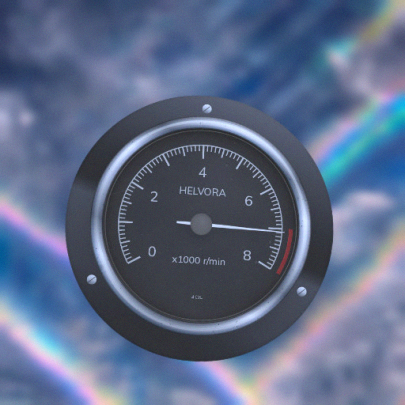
7100 rpm
